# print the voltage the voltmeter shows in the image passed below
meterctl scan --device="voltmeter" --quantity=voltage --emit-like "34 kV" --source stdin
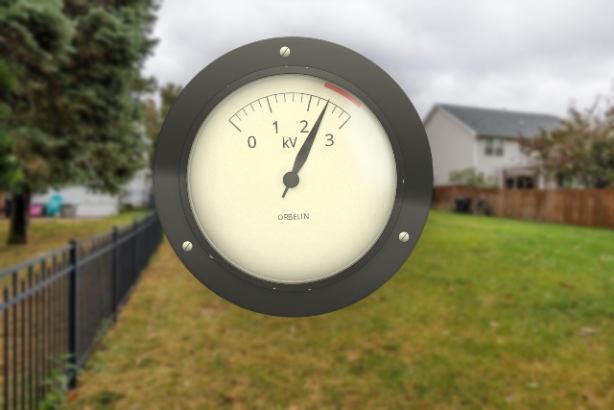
2.4 kV
